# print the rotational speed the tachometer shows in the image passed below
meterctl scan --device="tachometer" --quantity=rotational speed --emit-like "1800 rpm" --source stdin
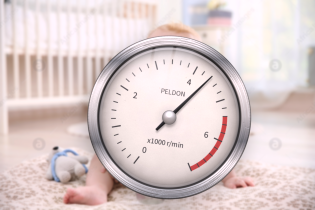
4400 rpm
